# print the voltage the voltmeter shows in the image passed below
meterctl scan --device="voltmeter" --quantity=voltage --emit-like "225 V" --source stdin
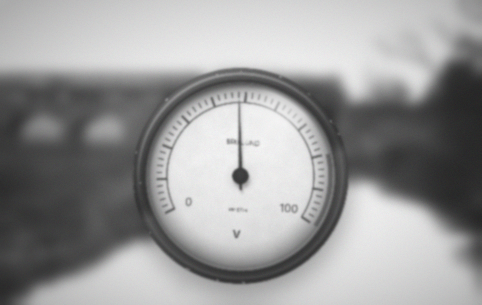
48 V
